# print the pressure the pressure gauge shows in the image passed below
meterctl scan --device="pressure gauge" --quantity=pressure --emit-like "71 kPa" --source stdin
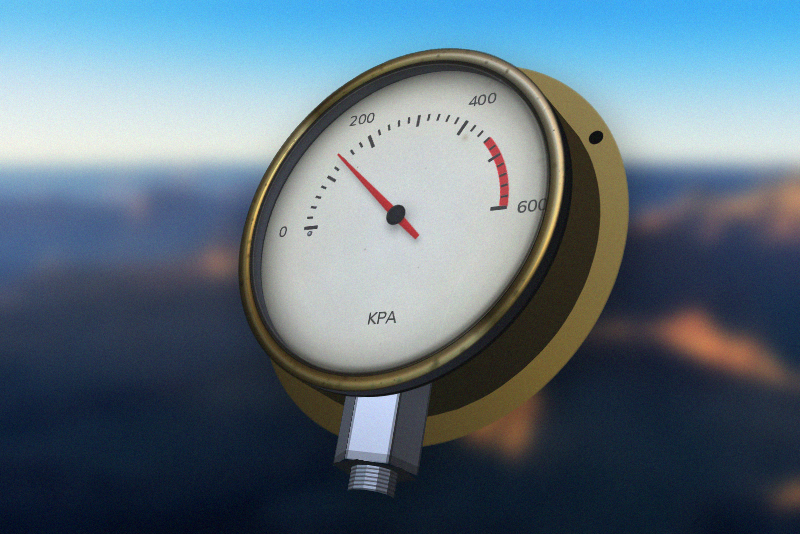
140 kPa
